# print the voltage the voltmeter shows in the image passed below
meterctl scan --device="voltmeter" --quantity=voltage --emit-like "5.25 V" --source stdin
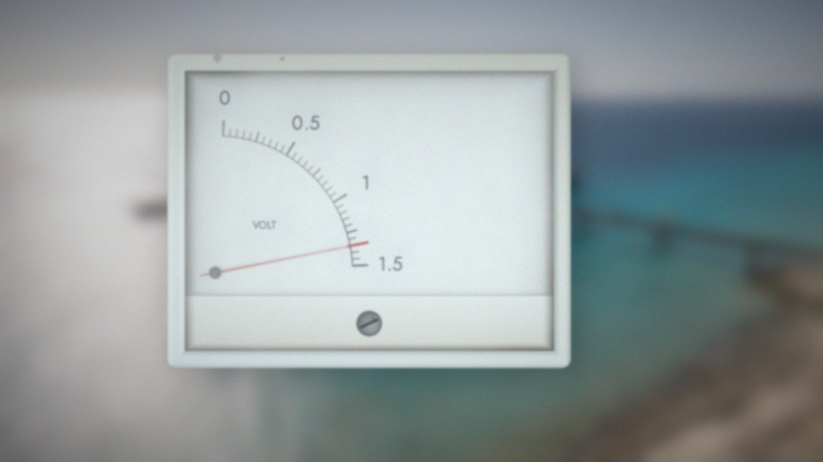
1.35 V
